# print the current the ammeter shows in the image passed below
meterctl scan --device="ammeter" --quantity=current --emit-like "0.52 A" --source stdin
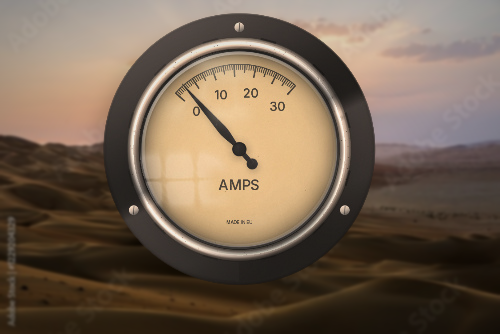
2.5 A
